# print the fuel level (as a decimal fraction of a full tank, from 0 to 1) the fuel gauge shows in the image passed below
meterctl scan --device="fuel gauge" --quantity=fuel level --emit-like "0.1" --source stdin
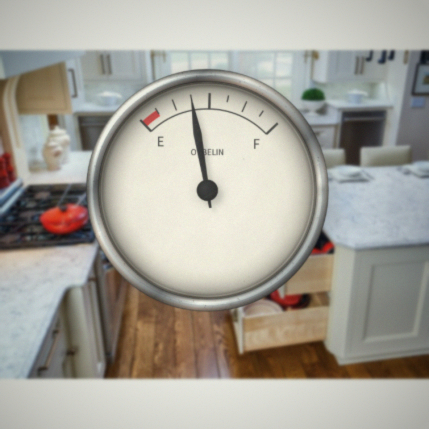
0.375
